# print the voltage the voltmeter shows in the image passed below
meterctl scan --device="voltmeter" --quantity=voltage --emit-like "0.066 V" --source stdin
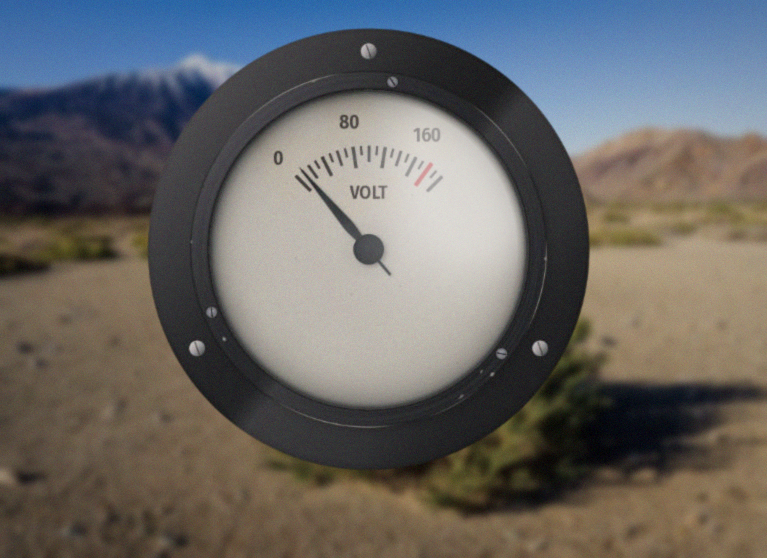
10 V
